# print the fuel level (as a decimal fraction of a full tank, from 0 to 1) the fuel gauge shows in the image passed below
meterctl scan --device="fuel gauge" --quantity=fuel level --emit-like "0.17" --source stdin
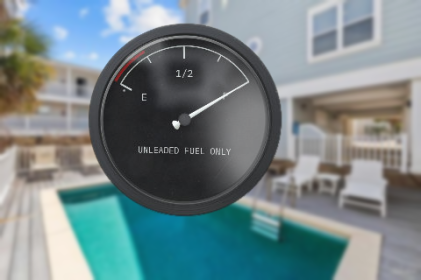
1
